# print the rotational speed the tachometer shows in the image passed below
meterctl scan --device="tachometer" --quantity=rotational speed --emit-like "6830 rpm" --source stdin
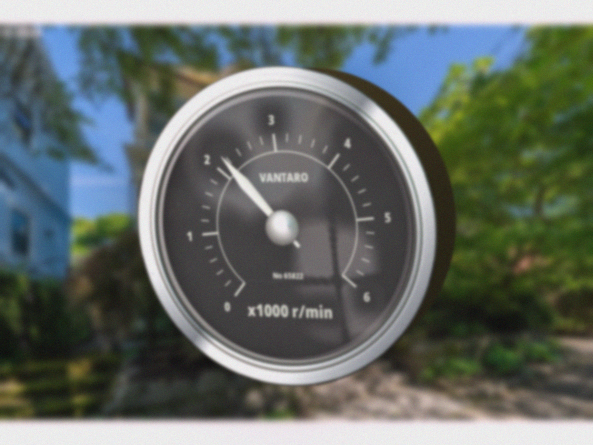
2200 rpm
